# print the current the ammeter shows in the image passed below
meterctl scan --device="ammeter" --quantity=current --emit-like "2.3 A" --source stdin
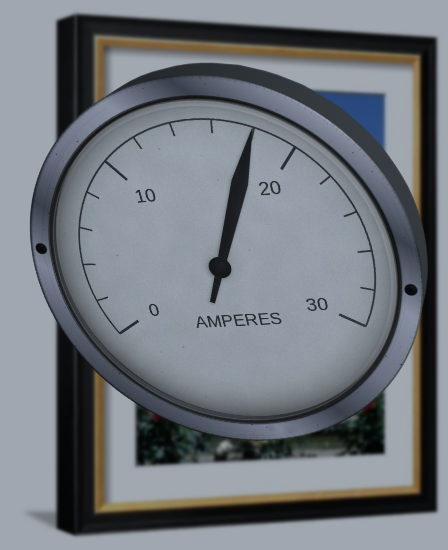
18 A
